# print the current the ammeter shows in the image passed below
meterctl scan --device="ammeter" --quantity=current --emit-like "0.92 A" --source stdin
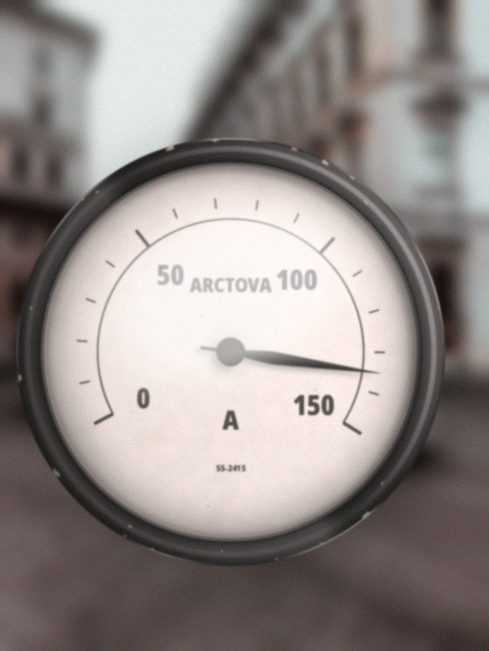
135 A
